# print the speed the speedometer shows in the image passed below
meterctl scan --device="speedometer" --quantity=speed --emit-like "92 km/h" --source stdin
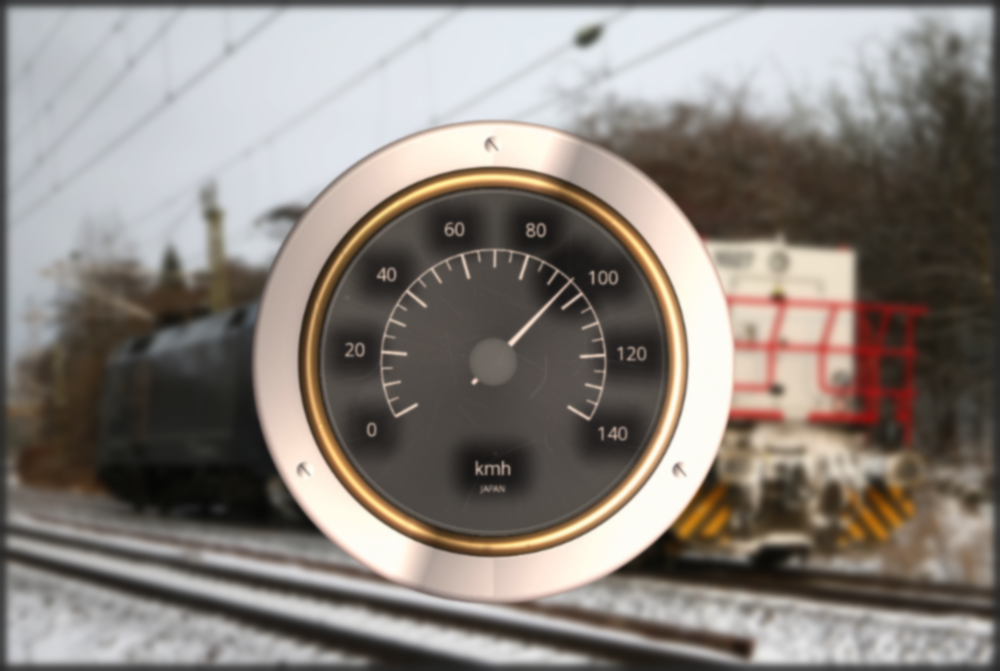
95 km/h
